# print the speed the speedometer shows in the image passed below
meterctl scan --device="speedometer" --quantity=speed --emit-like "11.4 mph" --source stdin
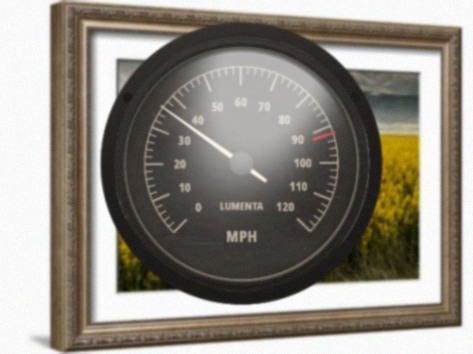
36 mph
